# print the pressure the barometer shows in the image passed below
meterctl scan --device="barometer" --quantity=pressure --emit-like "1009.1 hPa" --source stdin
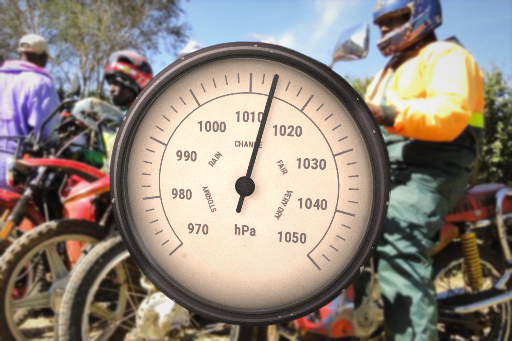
1014 hPa
